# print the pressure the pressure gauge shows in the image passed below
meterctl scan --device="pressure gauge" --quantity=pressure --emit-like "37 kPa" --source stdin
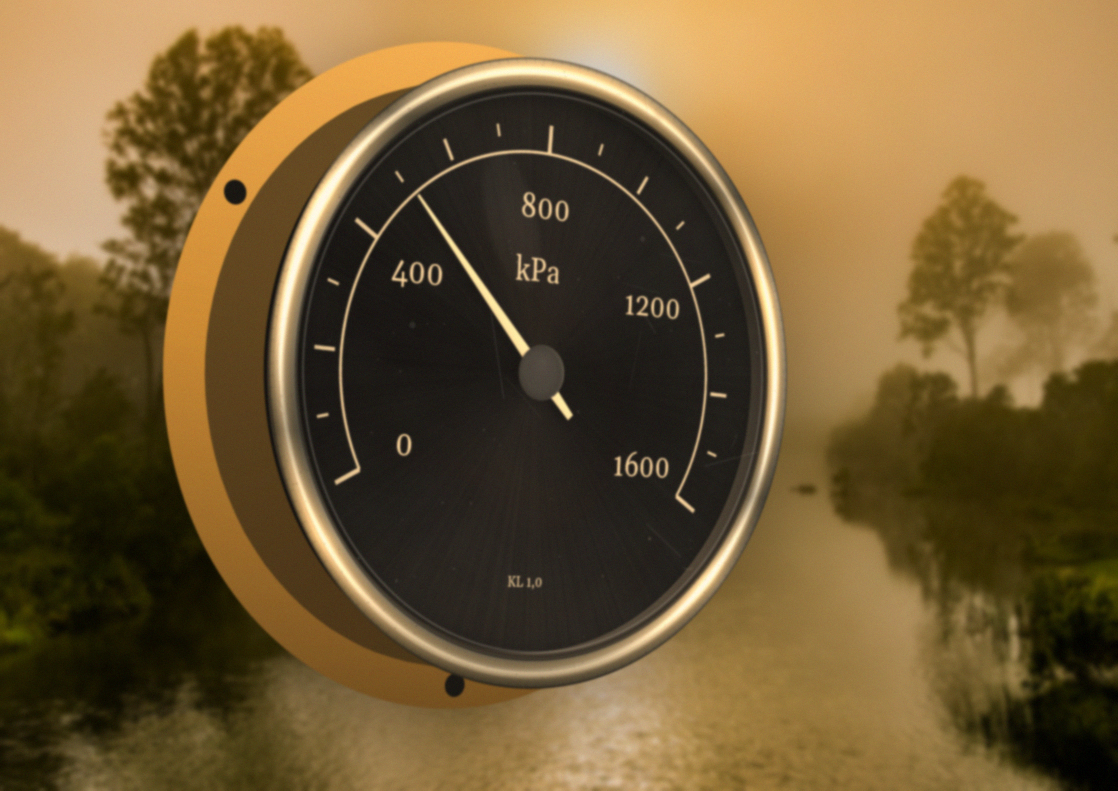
500 kPa
